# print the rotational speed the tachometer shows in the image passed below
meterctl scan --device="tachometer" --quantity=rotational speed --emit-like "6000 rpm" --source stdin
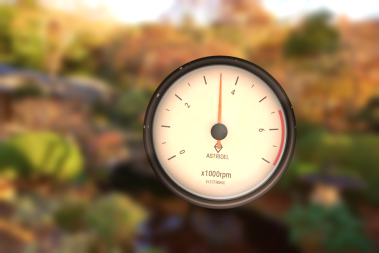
3500 rpm
